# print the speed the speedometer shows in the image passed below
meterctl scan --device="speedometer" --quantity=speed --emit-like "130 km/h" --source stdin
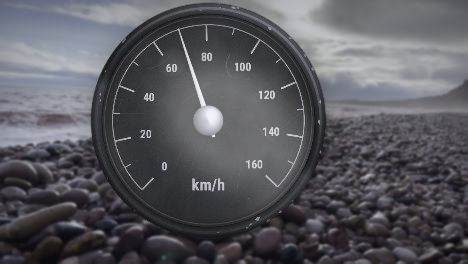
70 km/h
